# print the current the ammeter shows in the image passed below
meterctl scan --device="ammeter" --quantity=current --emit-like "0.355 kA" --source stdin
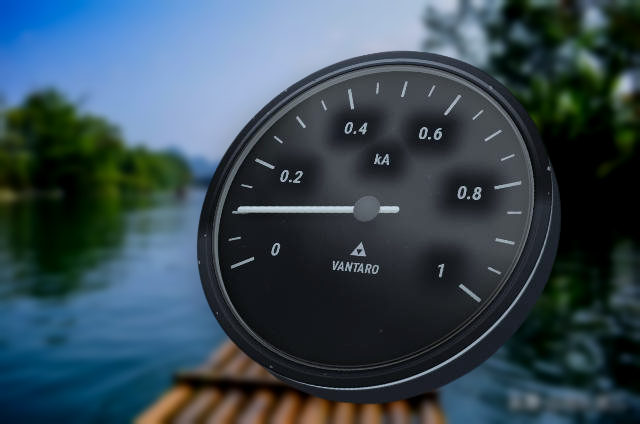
0.1 kA
